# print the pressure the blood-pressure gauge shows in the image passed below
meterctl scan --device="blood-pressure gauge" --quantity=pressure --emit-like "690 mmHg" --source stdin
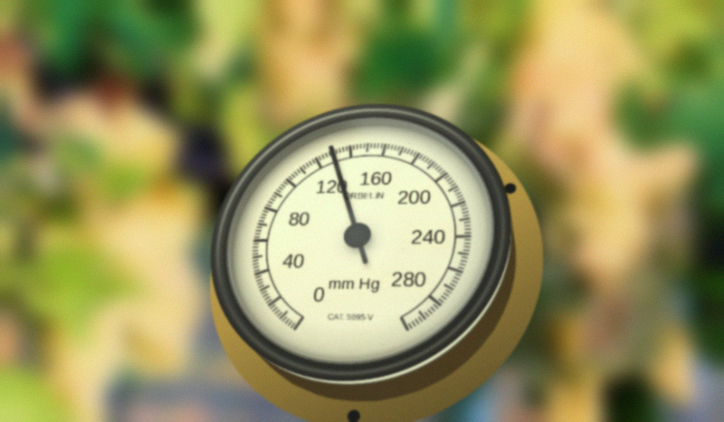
130 mmHg
